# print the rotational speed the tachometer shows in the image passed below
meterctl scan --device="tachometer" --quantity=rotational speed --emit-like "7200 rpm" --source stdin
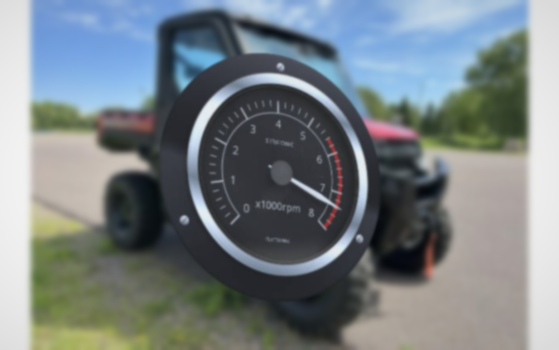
7400 rpm
